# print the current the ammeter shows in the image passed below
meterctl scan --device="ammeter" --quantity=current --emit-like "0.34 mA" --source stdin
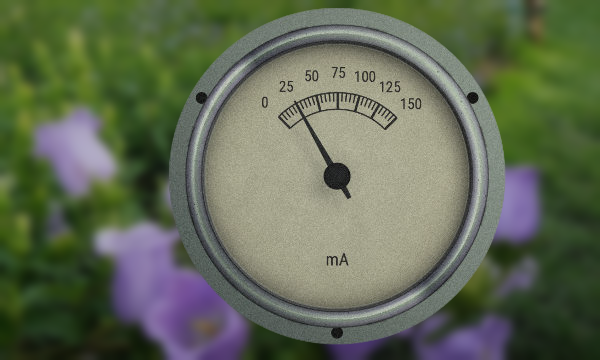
25 mA
